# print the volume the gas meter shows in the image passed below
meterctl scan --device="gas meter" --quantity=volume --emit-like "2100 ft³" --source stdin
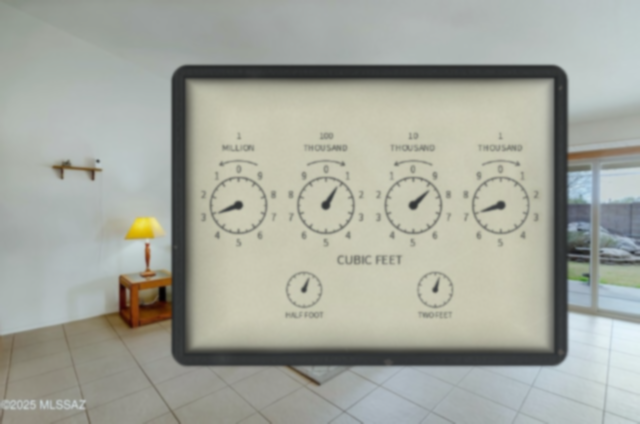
308700 ft³
